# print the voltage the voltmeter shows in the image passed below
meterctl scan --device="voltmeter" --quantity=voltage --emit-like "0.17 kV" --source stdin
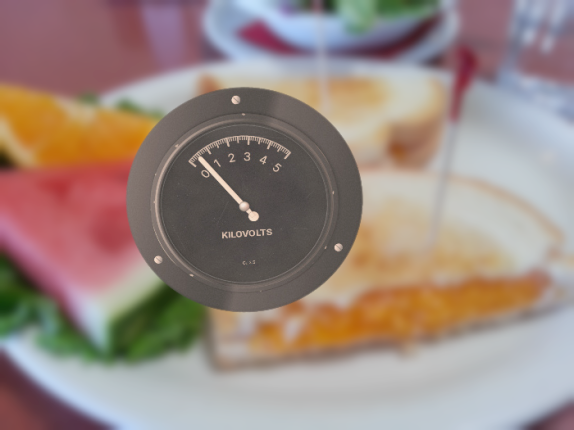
0.5 kV
